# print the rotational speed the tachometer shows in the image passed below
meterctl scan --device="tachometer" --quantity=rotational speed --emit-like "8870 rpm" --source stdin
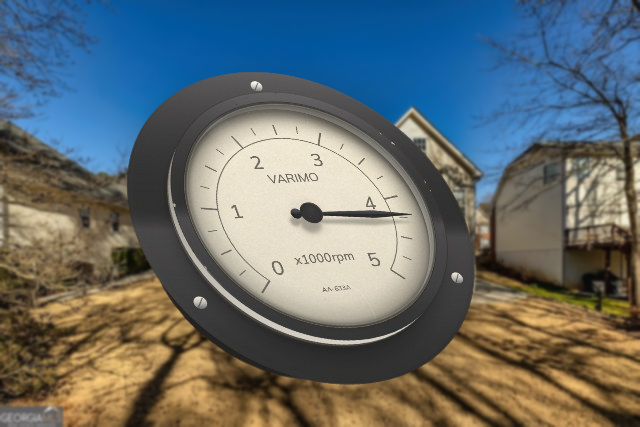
4250 rpm
